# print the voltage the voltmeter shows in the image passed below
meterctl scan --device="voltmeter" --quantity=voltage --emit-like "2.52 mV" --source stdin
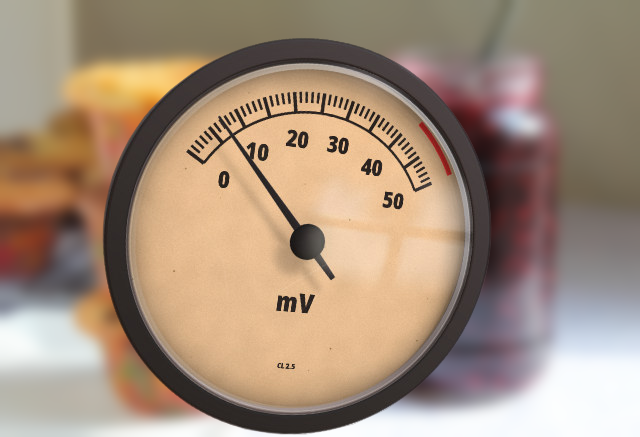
7 mV
